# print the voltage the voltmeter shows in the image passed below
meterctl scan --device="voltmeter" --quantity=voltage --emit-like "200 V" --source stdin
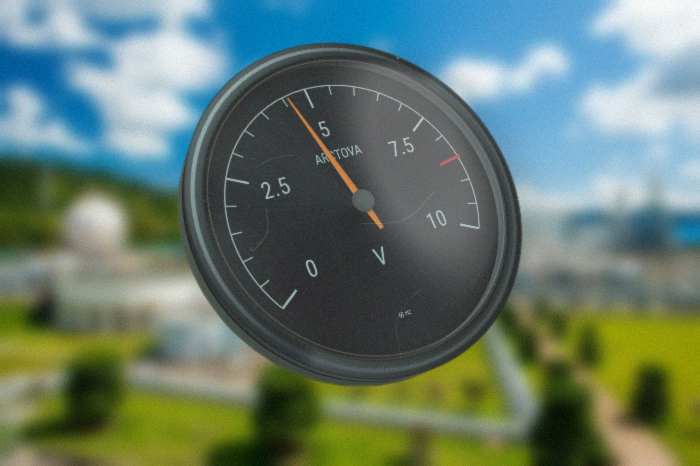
4.5 V
